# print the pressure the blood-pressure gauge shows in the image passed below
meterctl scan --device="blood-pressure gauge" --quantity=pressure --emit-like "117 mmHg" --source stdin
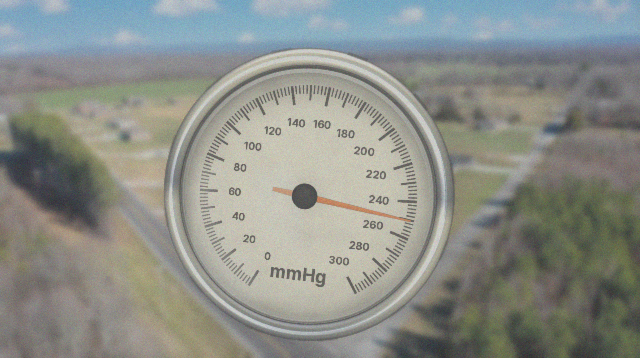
250 mmHg
